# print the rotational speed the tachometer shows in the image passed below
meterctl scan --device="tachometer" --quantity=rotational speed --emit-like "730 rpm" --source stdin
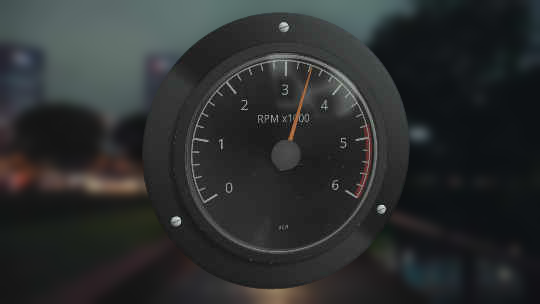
3400 rpm
